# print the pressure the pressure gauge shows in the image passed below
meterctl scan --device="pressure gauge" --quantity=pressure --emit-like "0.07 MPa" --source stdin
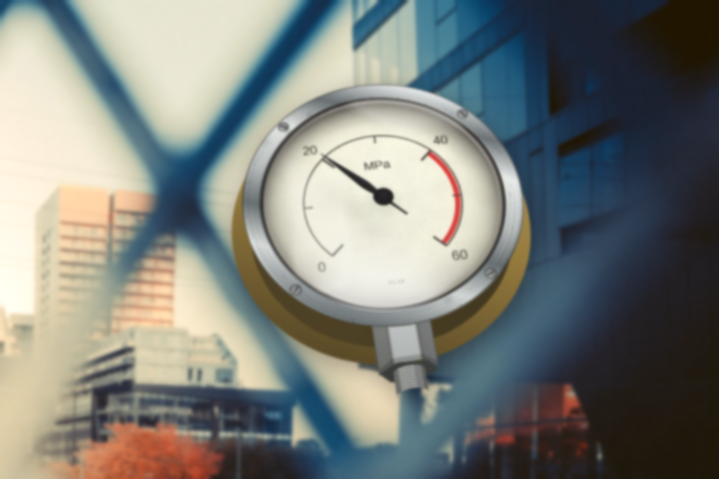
20 MPa
